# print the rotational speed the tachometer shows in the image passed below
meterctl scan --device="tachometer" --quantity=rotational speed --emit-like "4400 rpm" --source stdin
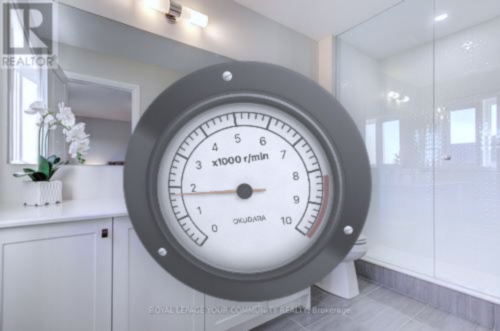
1800 rpm
